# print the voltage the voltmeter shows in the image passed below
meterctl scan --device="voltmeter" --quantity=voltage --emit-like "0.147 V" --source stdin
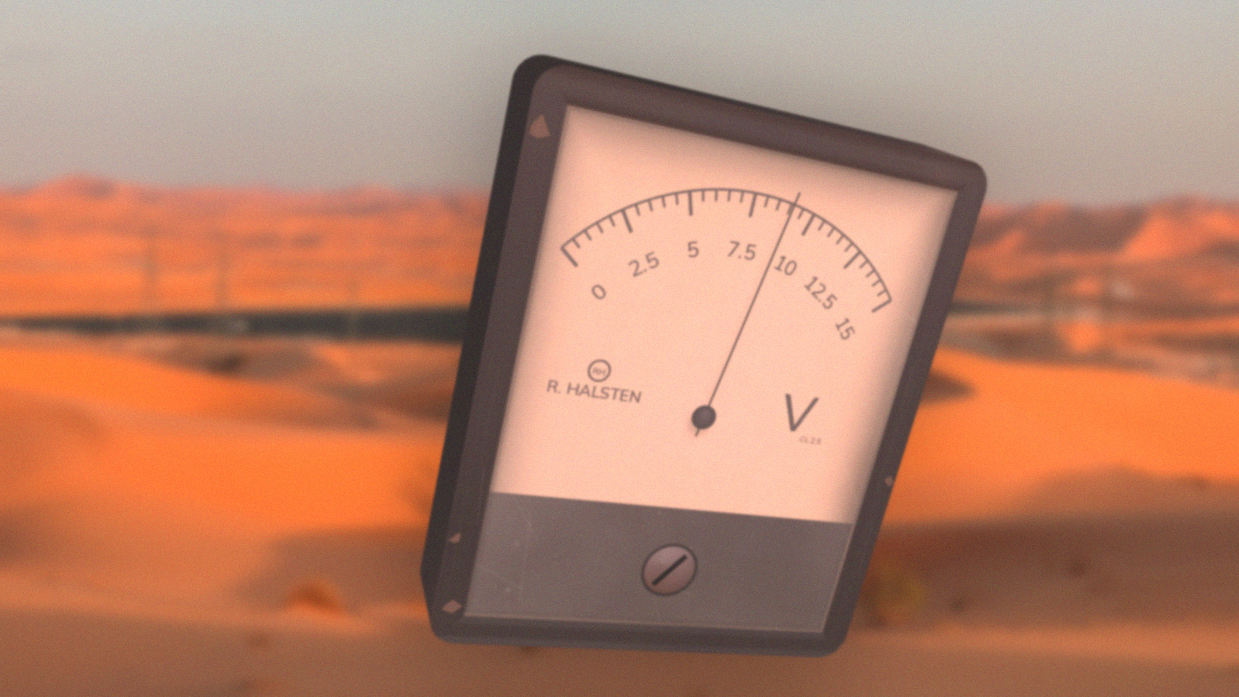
9 V
